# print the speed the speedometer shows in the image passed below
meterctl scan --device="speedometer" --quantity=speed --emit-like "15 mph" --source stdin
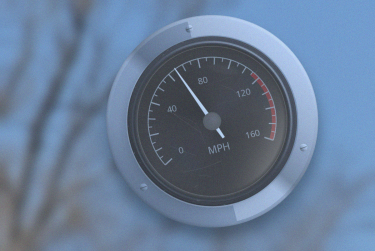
65 mph
